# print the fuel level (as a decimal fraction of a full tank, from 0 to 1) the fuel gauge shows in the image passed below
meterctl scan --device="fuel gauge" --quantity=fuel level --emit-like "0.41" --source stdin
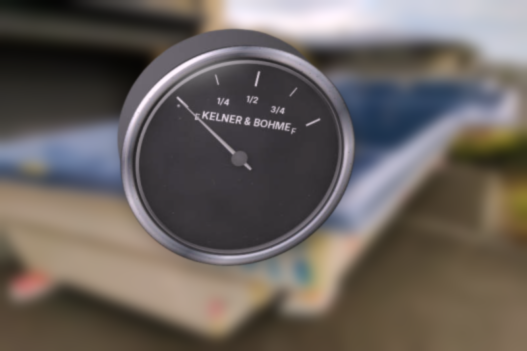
0
